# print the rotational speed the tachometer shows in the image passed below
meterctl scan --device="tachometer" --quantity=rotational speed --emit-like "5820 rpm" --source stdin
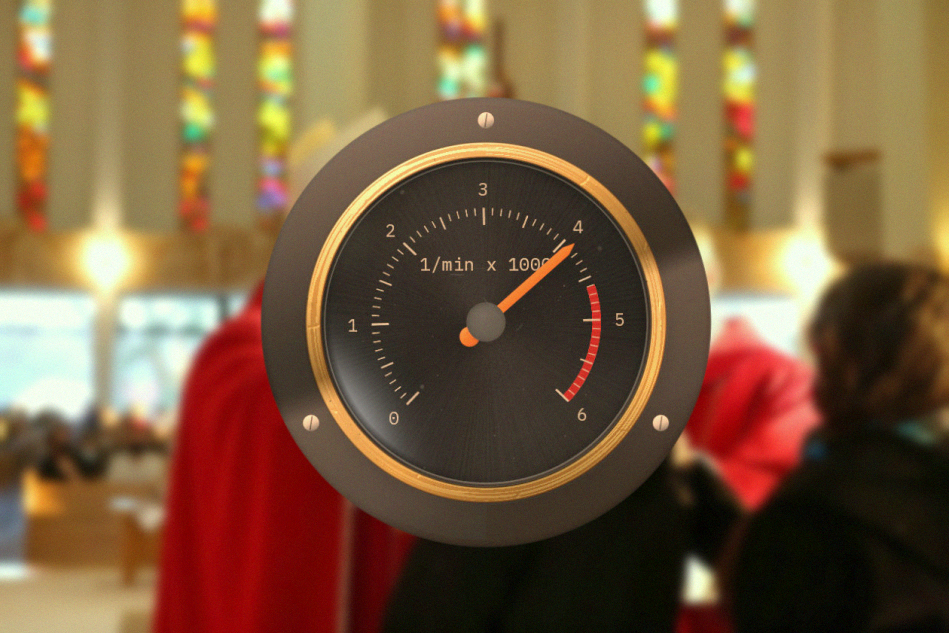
4100 rpm
